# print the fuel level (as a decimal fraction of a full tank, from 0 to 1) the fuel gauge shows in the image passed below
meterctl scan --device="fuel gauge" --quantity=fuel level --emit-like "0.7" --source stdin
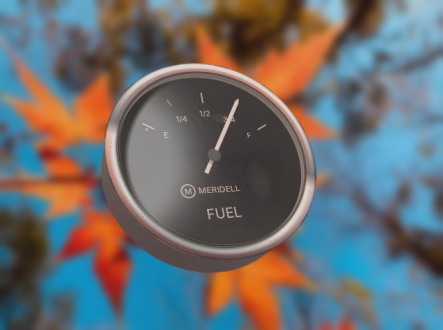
0.75
